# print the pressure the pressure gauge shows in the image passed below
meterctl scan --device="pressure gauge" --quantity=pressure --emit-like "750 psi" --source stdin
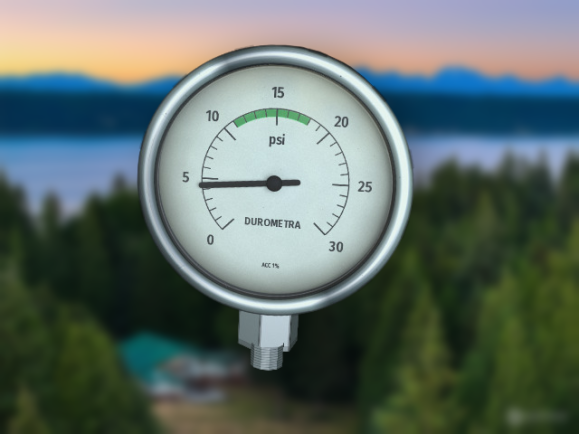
4.5 psi
